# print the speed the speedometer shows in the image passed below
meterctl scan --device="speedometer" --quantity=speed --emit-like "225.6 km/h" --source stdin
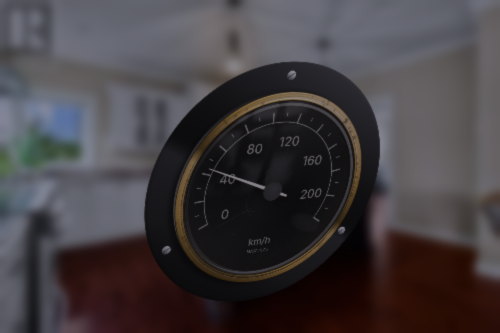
45 km/h
